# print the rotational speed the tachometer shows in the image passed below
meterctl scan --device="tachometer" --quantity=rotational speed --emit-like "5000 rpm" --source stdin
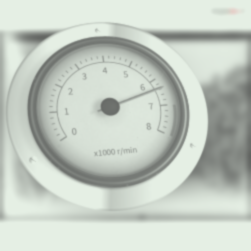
6400 rpm
